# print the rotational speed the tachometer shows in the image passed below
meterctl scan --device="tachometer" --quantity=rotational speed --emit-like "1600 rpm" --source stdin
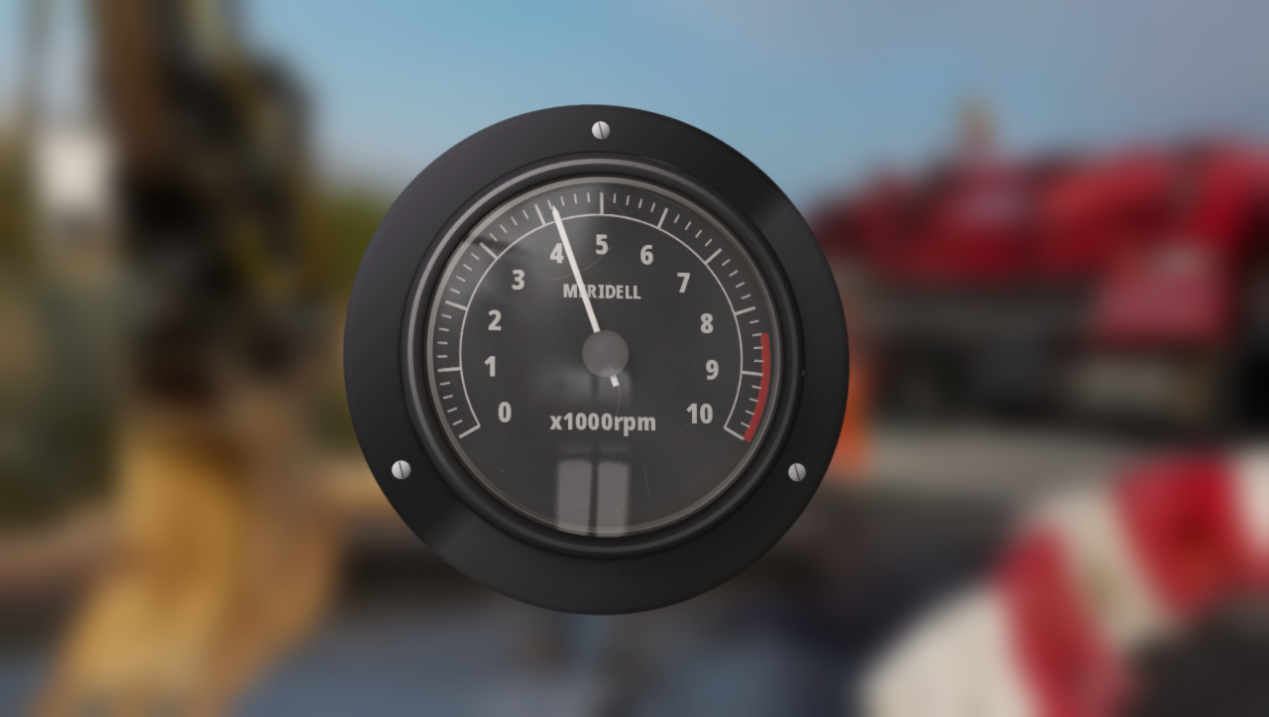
4200 rpm
